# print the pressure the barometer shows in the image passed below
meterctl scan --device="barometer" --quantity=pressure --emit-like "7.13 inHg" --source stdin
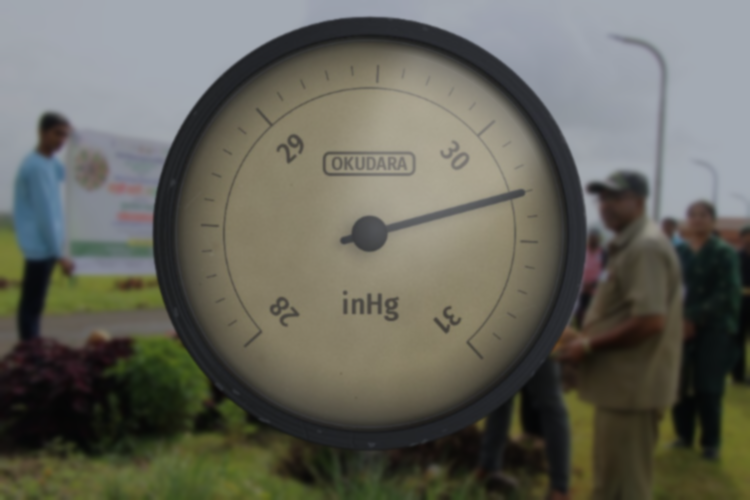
30.3 inHg
